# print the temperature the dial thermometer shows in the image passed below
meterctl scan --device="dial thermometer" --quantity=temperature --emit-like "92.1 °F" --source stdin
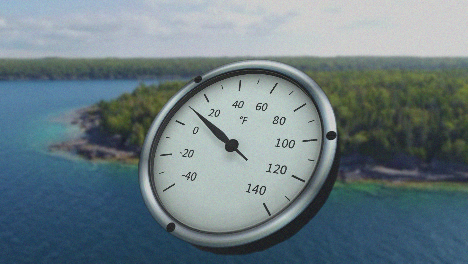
10 °F
